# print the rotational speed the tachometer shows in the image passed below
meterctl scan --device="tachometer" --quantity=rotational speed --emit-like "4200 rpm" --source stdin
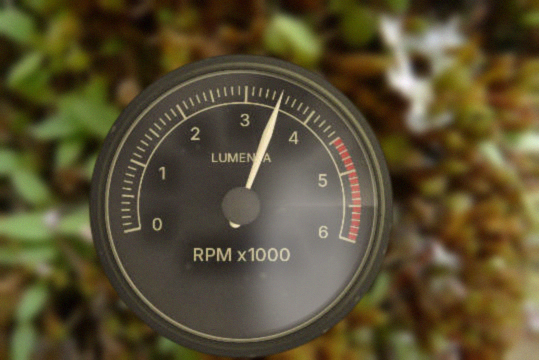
3500 rpm
